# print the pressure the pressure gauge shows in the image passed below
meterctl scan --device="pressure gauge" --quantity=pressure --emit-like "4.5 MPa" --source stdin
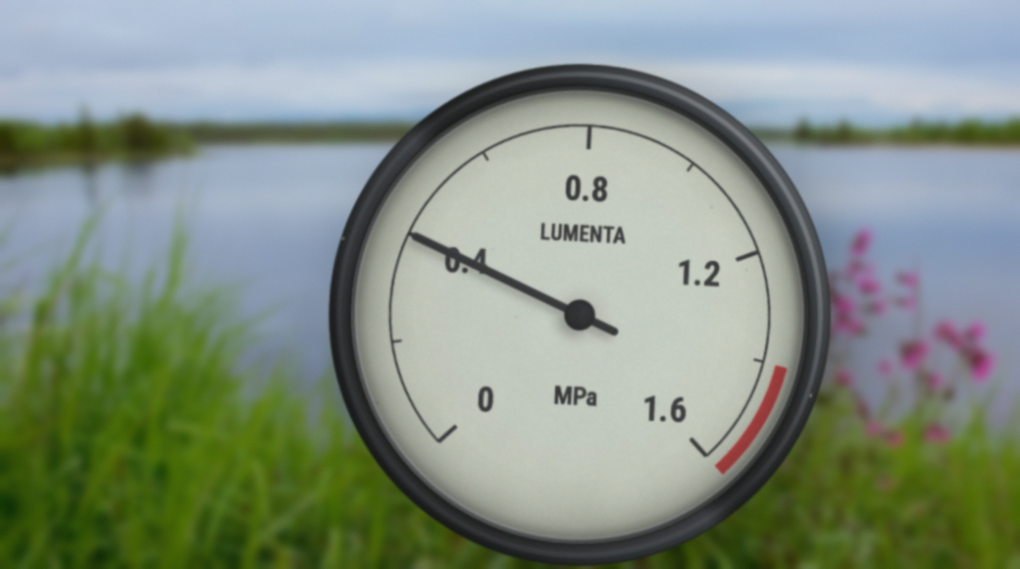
0.4 MPa
